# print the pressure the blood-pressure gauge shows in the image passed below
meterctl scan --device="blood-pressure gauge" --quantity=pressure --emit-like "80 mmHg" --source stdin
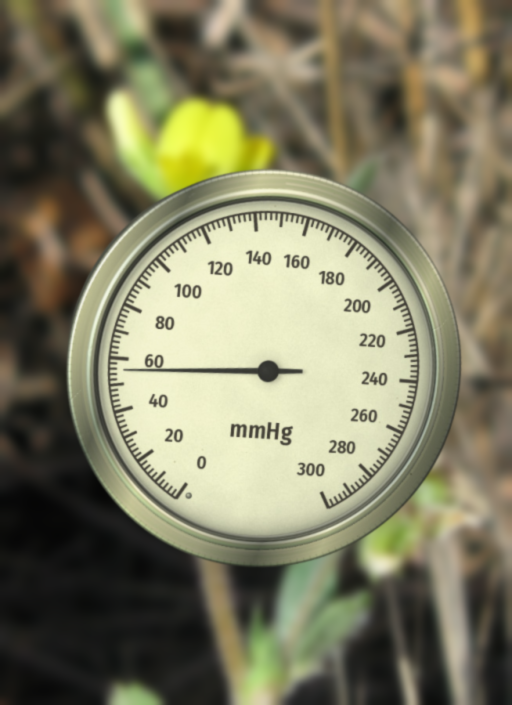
56 mmHg
